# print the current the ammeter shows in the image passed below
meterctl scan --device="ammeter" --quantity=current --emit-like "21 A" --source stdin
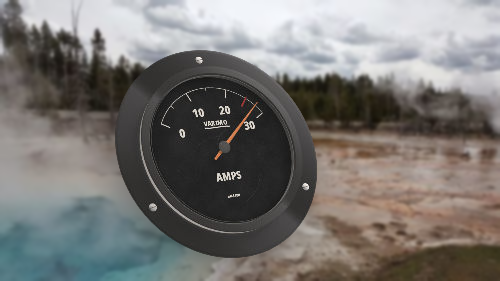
27.5 A
